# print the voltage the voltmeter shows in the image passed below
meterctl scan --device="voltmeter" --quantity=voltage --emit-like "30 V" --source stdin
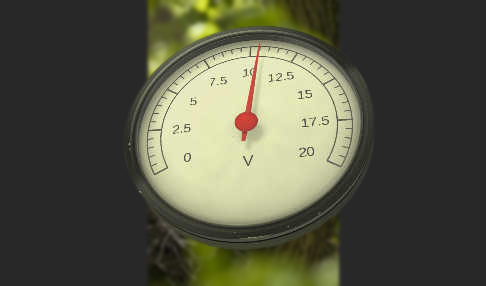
10.5 V
